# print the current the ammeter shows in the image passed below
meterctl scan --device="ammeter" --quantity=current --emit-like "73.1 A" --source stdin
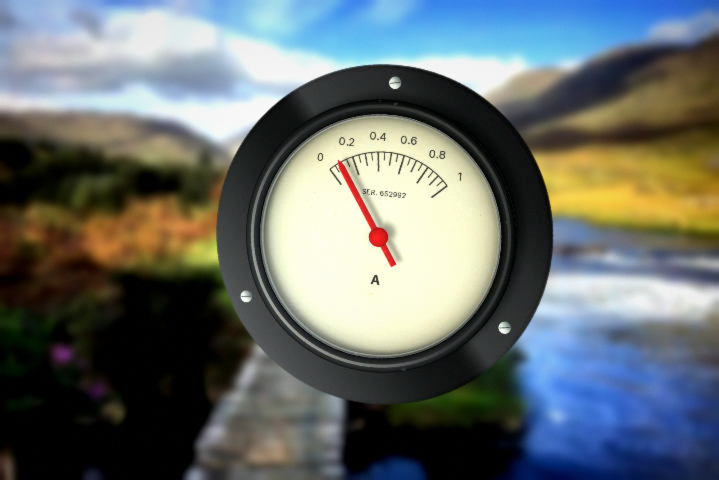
0.1 A
